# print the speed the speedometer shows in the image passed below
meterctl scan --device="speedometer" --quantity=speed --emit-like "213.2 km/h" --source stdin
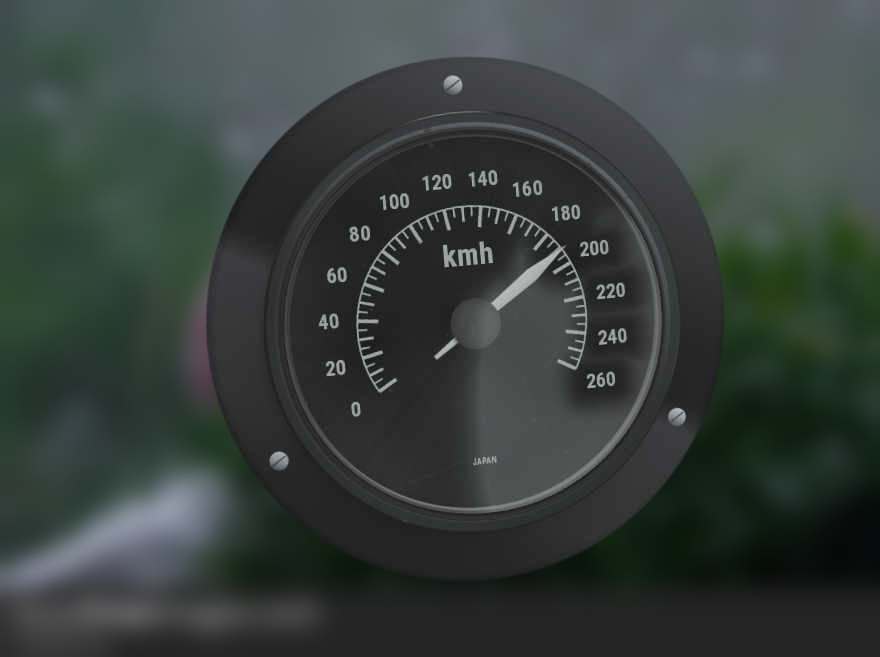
190 km/h
